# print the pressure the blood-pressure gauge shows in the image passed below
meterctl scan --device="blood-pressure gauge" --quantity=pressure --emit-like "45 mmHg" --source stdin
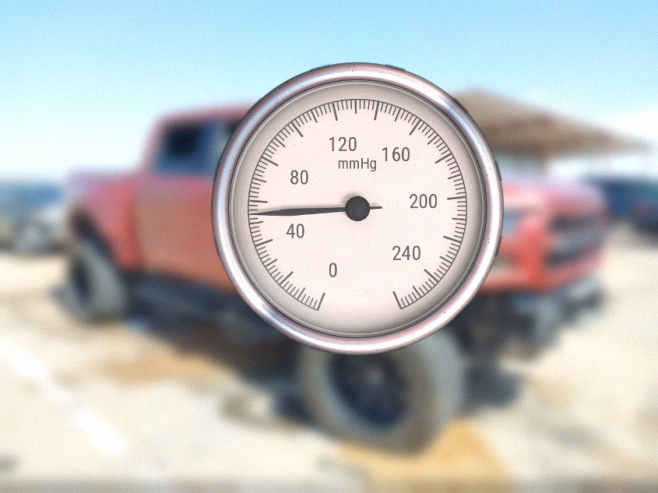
54 mmHg
